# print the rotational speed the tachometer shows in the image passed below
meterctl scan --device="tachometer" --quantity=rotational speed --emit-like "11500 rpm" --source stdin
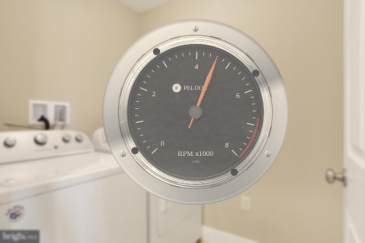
4600 rpm
